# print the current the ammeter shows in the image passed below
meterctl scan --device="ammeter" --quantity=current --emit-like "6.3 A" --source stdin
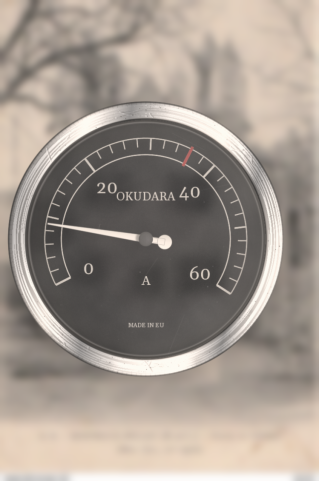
9 A
